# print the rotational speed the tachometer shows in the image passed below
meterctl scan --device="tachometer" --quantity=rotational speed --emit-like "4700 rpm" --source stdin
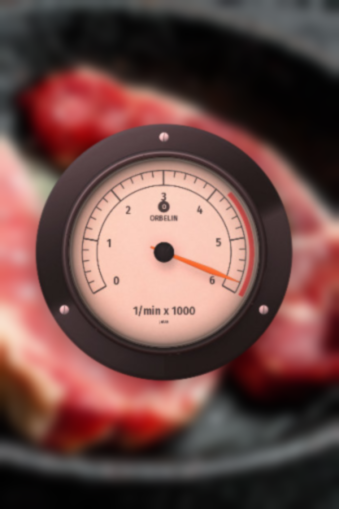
5800 rpm
